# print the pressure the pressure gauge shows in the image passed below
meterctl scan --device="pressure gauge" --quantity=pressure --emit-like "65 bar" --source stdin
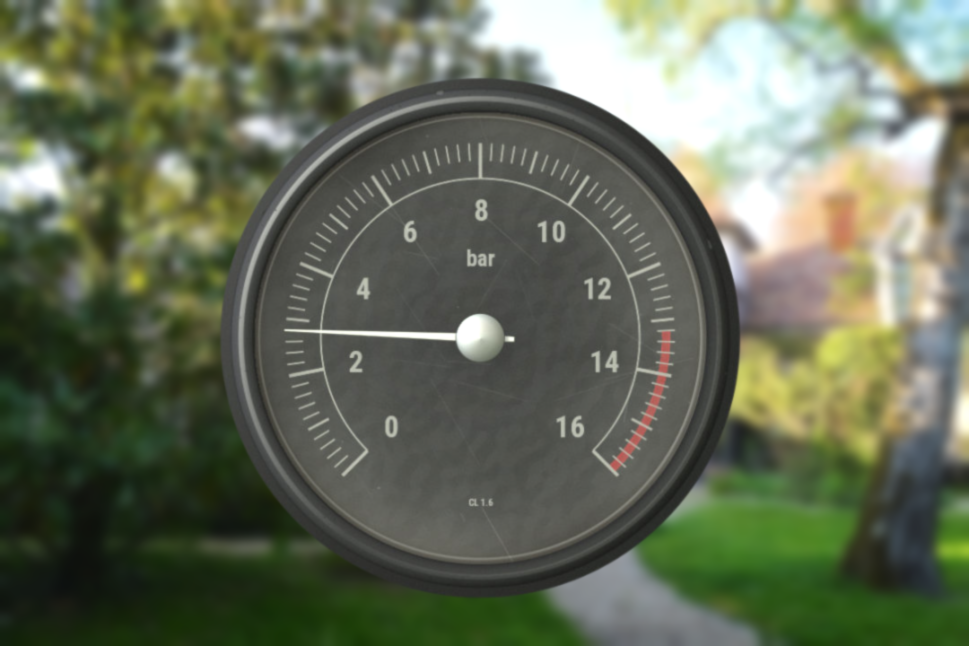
2.8 bar
